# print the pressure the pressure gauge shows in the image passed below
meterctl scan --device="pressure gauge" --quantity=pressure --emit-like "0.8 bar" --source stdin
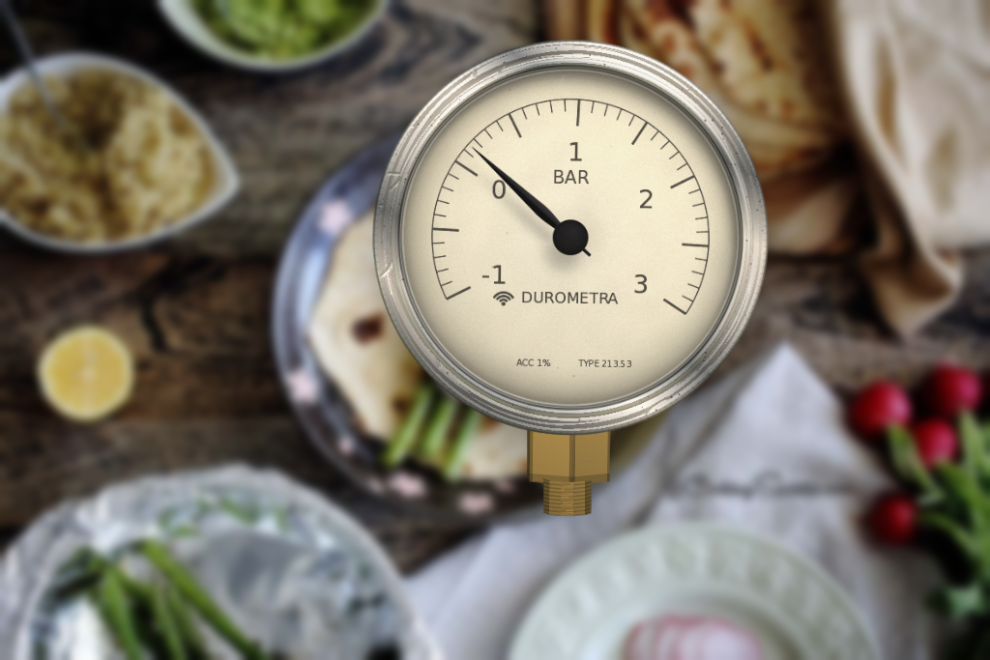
0.15 bar
